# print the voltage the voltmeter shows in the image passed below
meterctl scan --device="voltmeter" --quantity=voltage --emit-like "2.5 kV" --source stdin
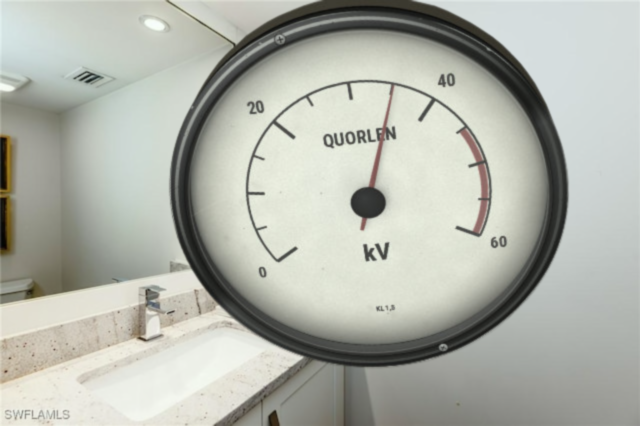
35 kV
